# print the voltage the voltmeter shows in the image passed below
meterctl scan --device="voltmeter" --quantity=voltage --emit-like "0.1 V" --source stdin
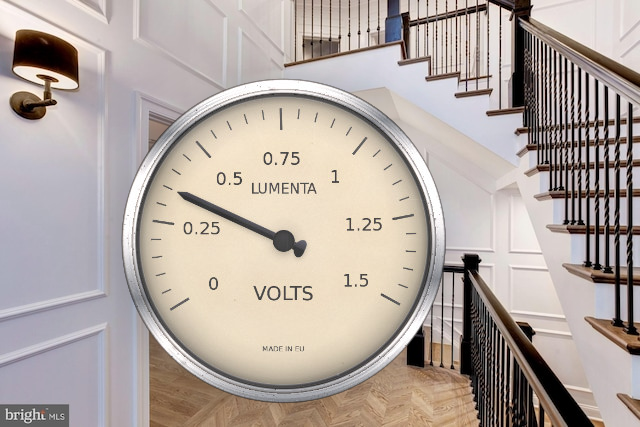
0.35 V
